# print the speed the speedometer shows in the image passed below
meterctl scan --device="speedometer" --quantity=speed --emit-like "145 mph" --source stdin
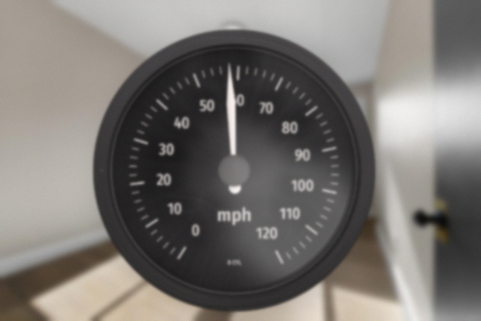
58 mph
